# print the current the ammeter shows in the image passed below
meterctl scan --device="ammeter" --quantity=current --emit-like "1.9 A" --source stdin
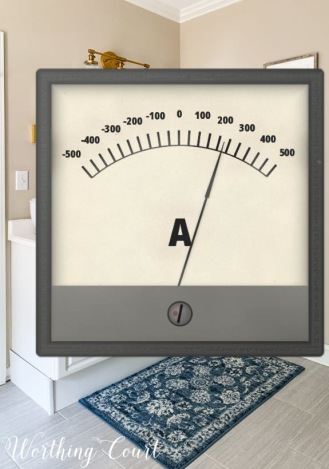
225 A
